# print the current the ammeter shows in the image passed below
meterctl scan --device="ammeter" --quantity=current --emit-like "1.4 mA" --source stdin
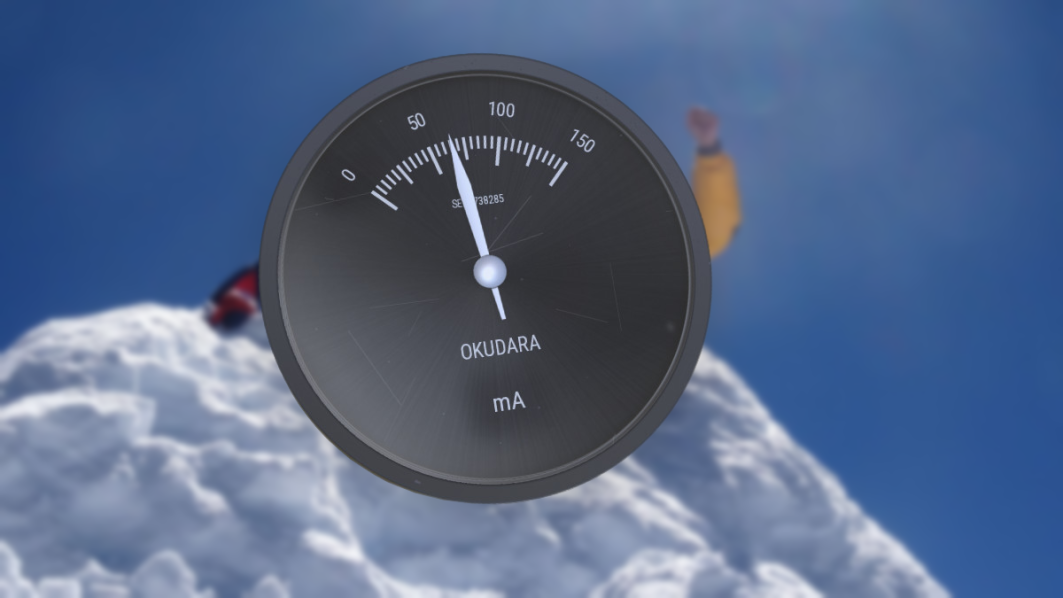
65 mA
